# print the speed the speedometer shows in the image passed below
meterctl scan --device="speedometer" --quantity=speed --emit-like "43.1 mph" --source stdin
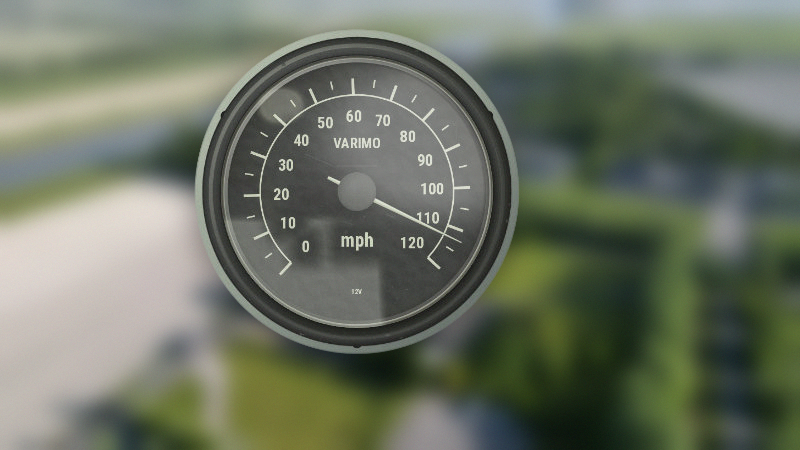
112.5 mph
